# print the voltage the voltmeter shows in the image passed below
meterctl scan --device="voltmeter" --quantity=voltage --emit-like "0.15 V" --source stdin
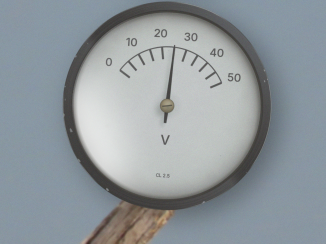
25 V
